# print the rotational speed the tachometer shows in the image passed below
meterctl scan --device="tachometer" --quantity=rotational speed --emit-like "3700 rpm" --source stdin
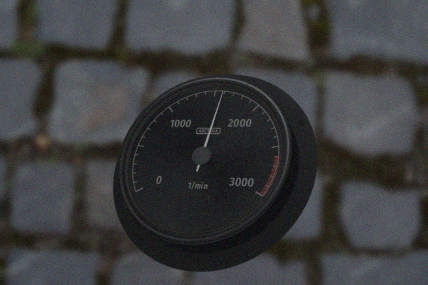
1600 rpm
